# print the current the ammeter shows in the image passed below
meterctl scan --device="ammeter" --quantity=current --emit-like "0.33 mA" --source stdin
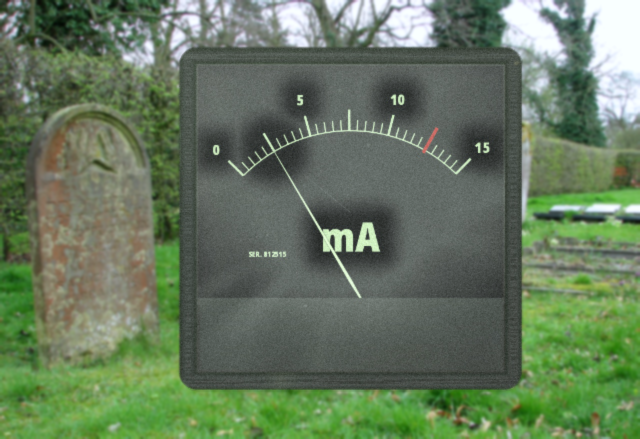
2.5 mA
